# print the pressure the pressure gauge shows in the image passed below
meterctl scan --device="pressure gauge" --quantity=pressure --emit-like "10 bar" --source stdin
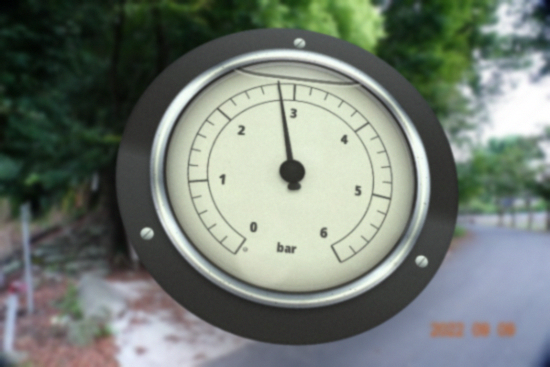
2.8 bar
